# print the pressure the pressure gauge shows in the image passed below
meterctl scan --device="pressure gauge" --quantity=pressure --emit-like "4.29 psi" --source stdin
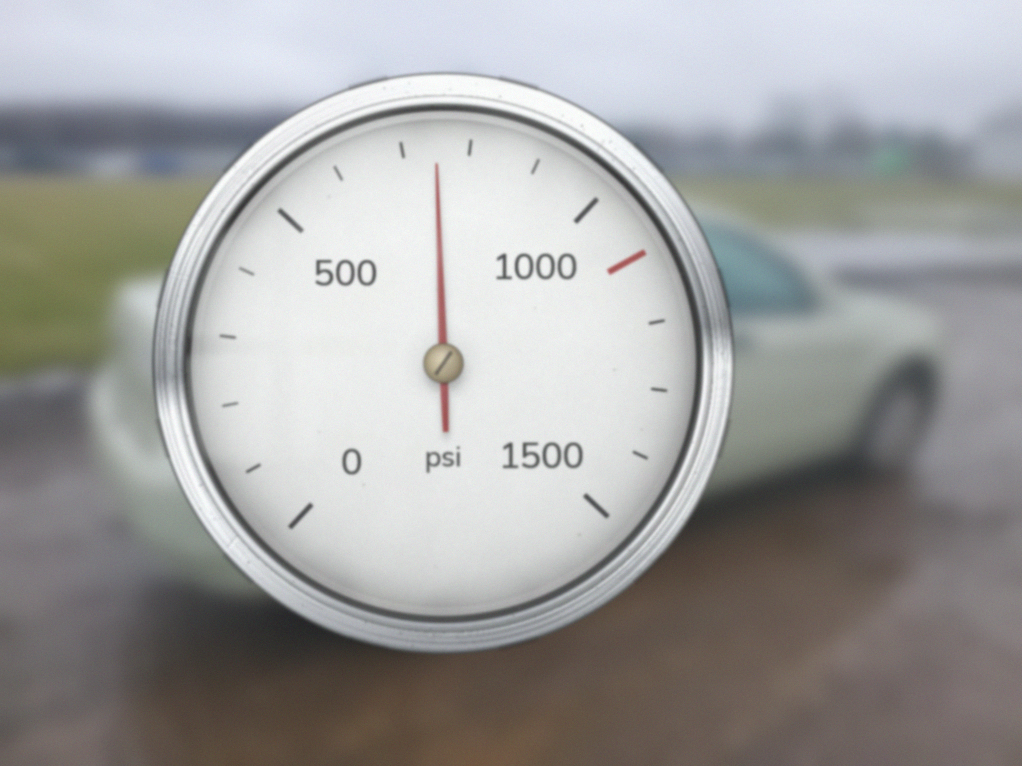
750 psi
